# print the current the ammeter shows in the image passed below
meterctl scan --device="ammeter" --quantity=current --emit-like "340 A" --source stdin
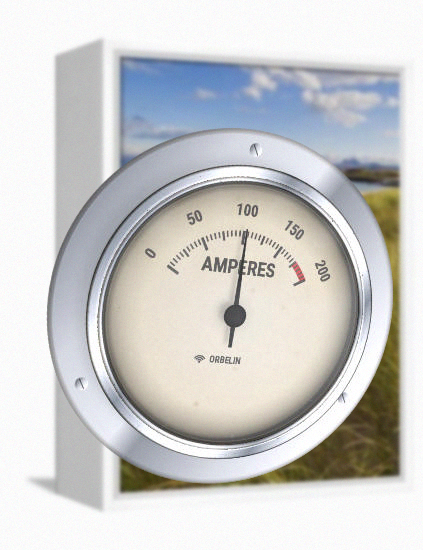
100 A
